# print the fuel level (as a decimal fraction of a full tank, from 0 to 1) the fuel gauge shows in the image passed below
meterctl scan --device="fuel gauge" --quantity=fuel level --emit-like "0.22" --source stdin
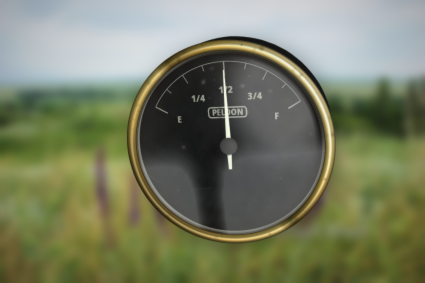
0.5
